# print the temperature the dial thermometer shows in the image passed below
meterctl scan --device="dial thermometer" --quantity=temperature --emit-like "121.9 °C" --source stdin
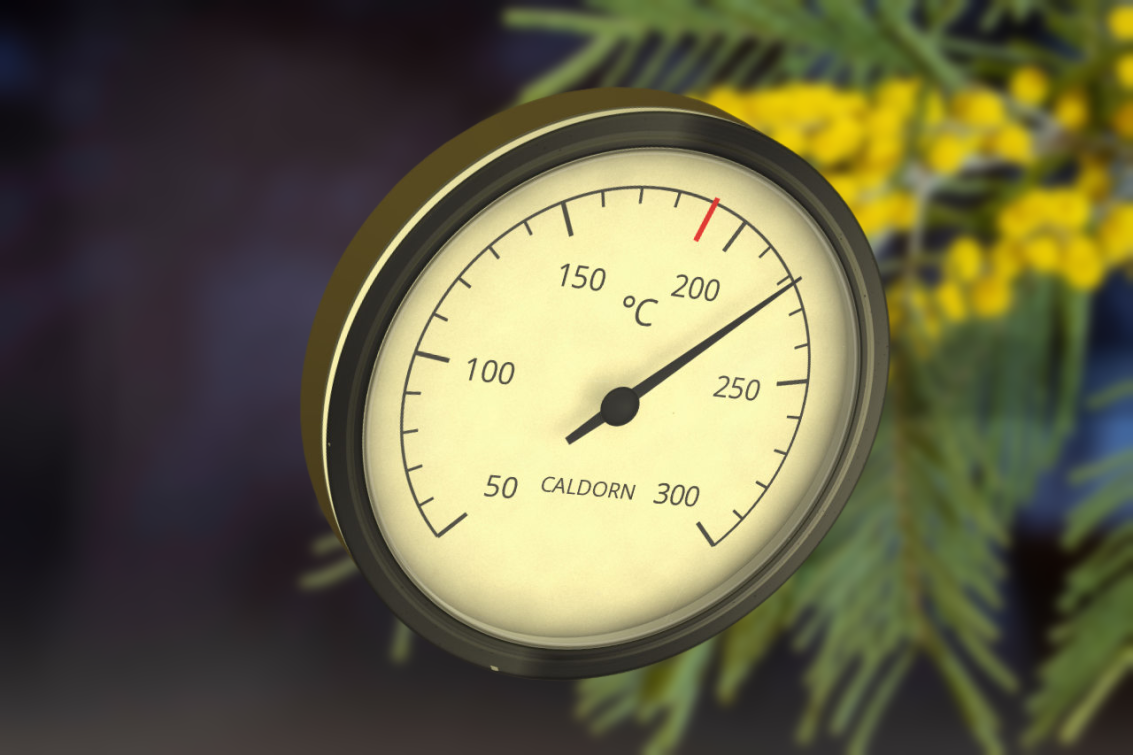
220 °C
